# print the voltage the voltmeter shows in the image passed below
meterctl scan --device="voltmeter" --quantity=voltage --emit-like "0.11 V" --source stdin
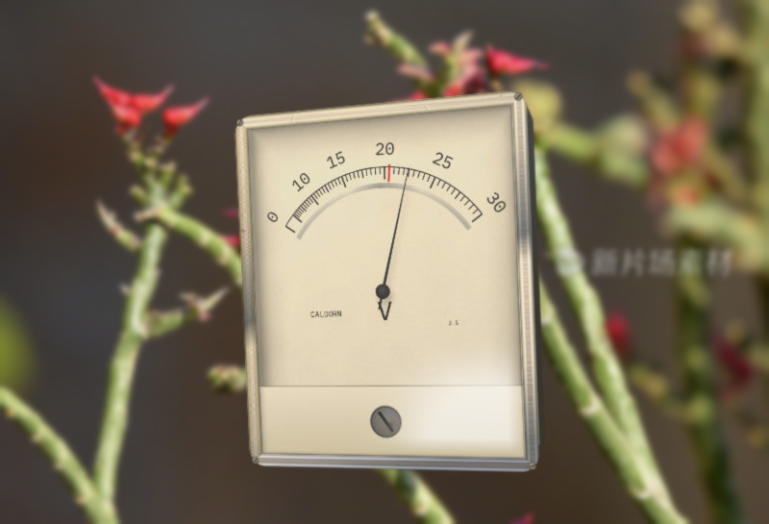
22.5 V
